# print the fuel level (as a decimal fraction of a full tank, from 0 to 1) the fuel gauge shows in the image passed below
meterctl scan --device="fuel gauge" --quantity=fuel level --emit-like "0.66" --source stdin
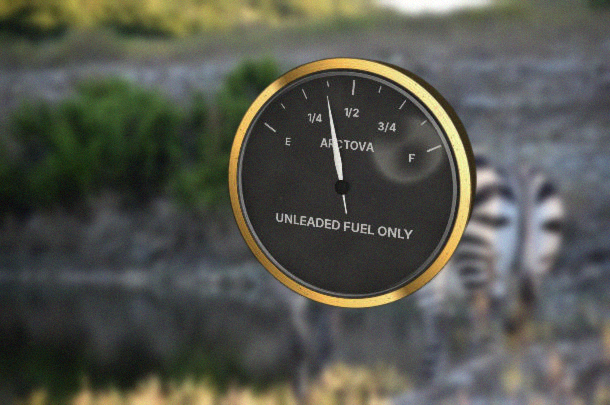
0.375
